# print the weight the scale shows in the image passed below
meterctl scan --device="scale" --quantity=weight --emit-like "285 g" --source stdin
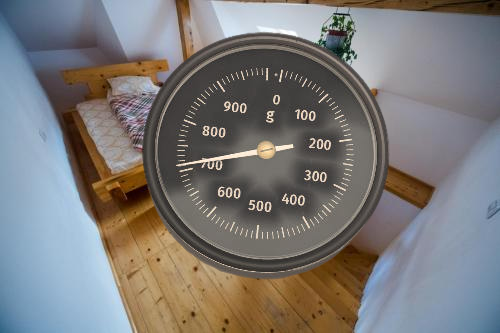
710 g
